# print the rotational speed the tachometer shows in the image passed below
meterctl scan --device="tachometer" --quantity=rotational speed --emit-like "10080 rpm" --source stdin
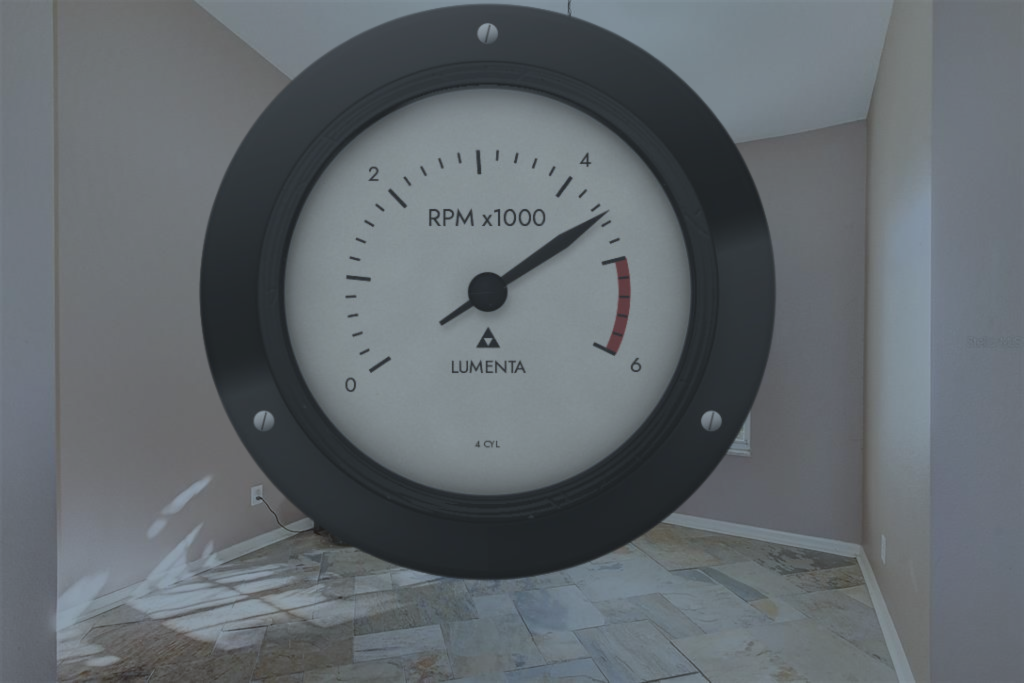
4500 rpm
